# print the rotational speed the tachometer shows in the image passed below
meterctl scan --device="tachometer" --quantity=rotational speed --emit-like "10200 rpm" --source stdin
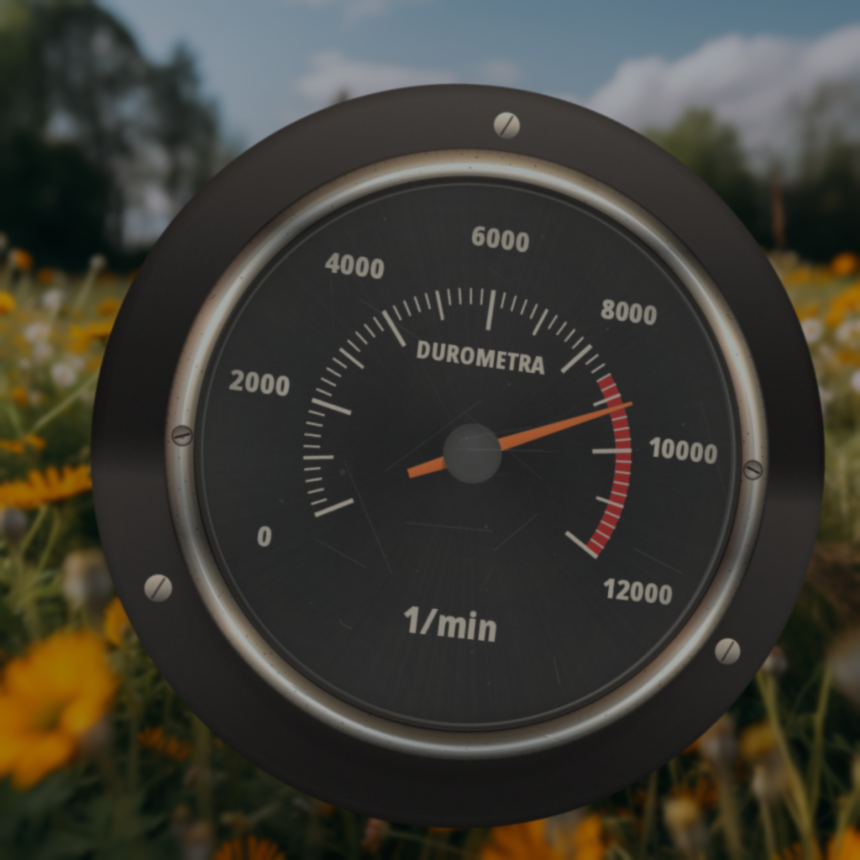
9200 rpm
